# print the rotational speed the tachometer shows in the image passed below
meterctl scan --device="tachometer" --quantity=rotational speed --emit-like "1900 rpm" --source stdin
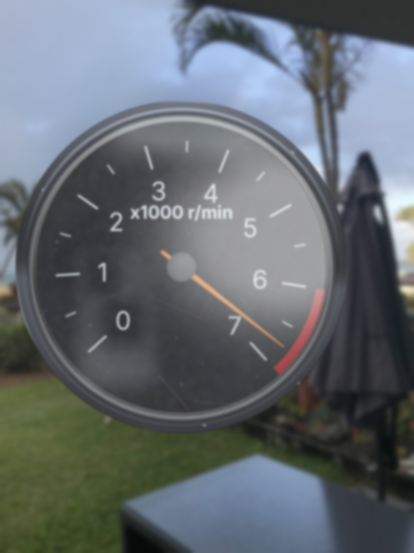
6750 rpm
